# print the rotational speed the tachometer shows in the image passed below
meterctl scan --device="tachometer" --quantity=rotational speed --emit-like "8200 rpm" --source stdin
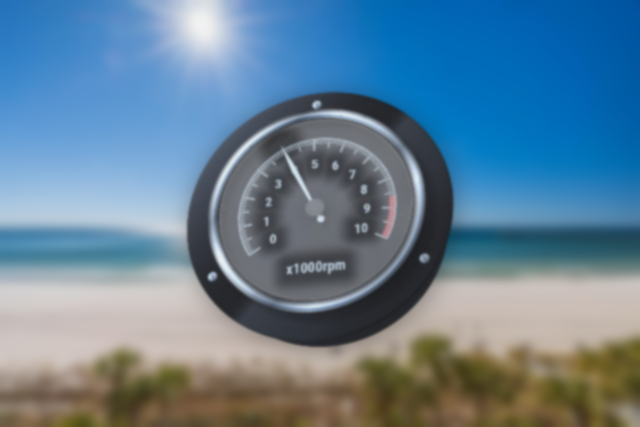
4000 rpm
